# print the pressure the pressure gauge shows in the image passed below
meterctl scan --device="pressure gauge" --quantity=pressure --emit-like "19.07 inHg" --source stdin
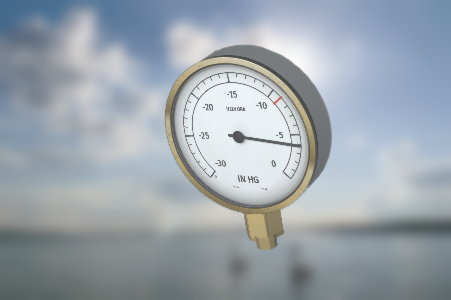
-4 inHg
